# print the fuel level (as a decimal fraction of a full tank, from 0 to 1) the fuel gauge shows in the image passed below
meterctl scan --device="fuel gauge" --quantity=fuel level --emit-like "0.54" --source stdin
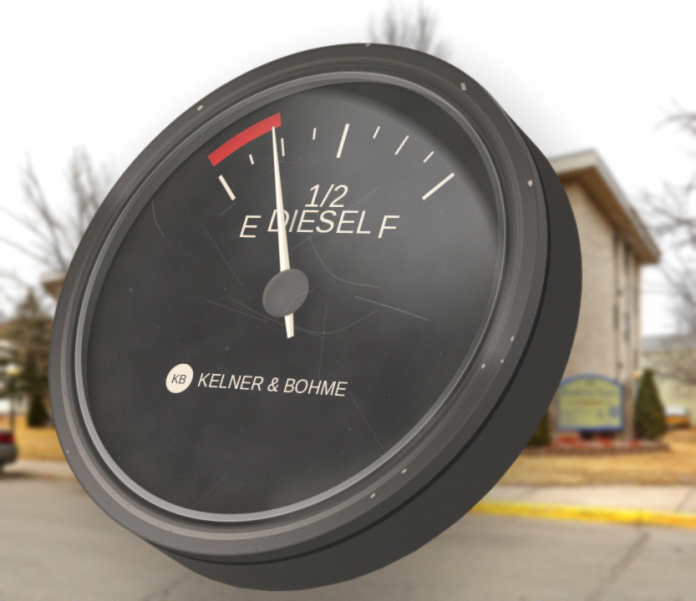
0.25
